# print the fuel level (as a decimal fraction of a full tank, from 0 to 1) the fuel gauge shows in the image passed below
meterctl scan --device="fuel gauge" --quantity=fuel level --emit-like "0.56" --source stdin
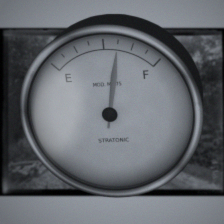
0.625
